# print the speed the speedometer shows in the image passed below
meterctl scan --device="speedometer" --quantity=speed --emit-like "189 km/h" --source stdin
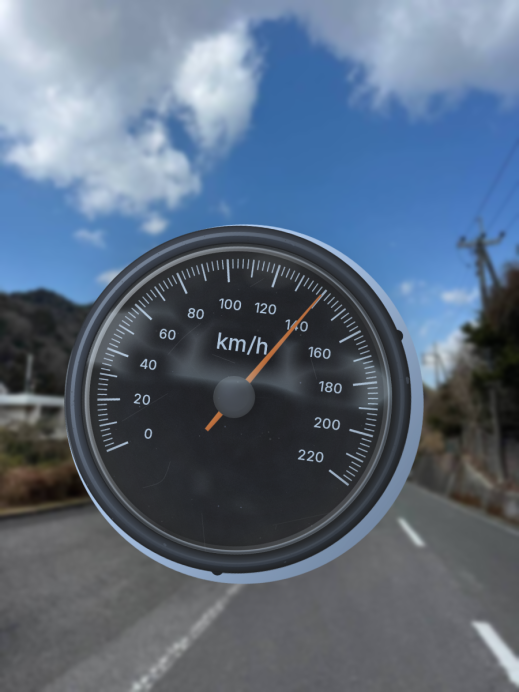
140 km/h
